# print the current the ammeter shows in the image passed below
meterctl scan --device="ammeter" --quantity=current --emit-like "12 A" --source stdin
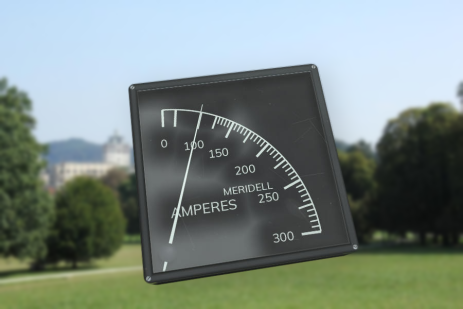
100 A
